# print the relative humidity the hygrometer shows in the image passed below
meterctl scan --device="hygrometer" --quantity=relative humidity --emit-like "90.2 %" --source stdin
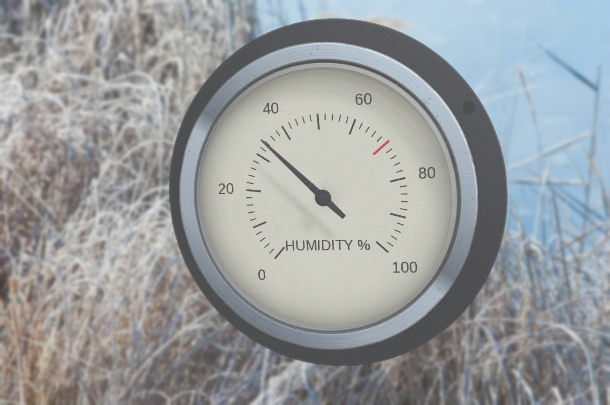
34 %
